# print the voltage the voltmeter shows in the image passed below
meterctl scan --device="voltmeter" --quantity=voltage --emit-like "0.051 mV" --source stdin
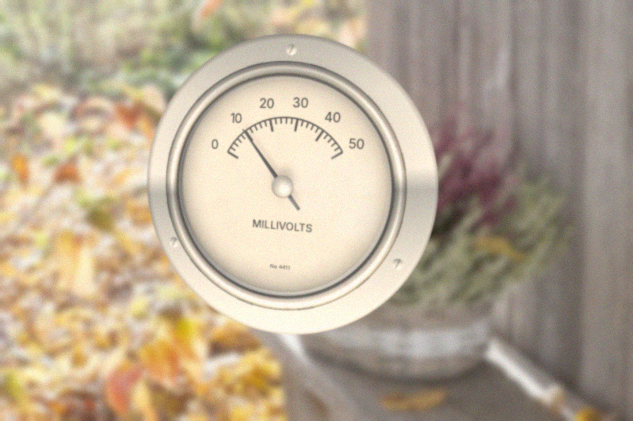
10 mV
